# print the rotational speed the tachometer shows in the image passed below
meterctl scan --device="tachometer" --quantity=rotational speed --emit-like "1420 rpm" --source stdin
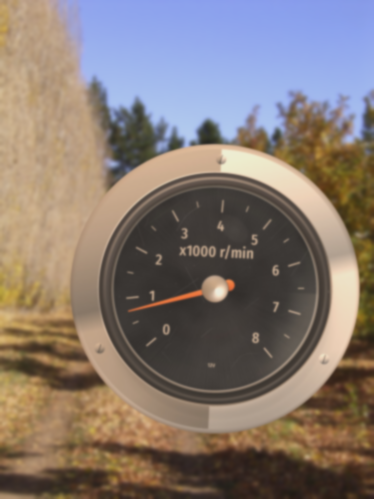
750 rpm
